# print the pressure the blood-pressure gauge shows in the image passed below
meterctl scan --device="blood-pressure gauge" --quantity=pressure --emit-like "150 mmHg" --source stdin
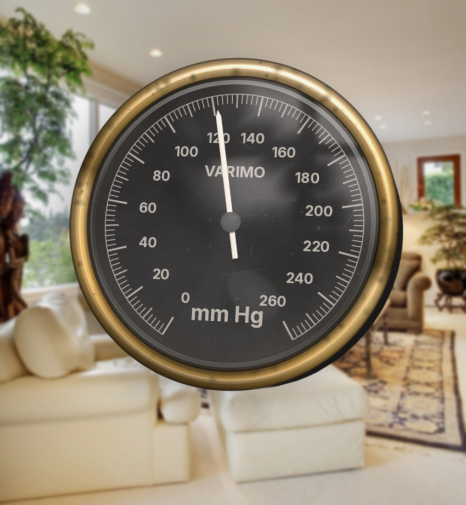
122 mmHg
